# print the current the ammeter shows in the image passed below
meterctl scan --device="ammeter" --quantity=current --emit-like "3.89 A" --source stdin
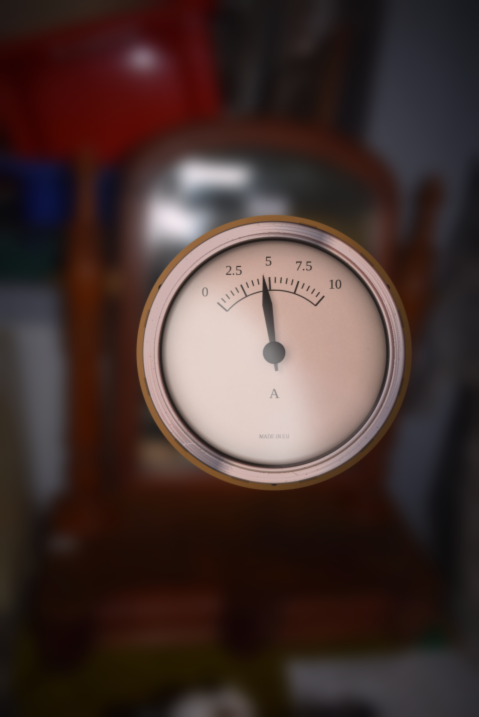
4.5 A
